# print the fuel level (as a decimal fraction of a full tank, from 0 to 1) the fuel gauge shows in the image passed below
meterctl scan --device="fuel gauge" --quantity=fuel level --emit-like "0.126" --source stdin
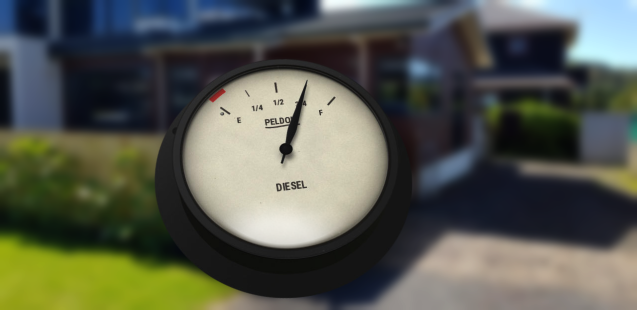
0.75
